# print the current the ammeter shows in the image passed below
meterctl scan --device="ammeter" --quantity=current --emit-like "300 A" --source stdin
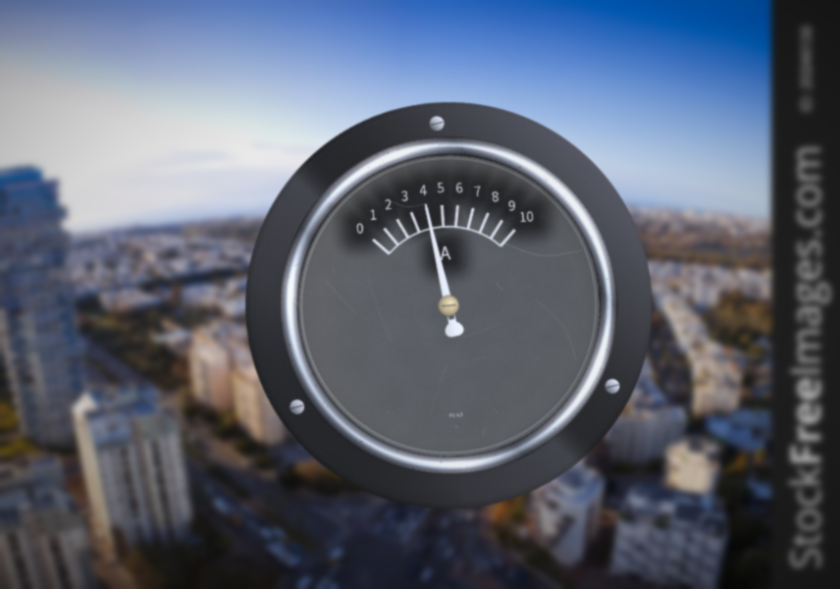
4 A
